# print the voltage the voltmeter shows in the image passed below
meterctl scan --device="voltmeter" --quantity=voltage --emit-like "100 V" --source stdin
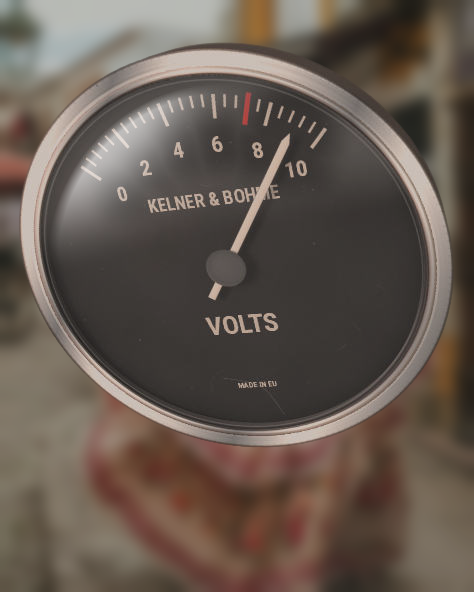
9 V
